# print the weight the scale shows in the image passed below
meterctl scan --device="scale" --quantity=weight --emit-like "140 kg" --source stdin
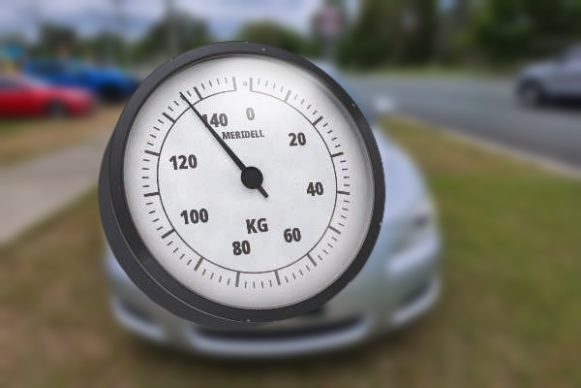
136 kg
